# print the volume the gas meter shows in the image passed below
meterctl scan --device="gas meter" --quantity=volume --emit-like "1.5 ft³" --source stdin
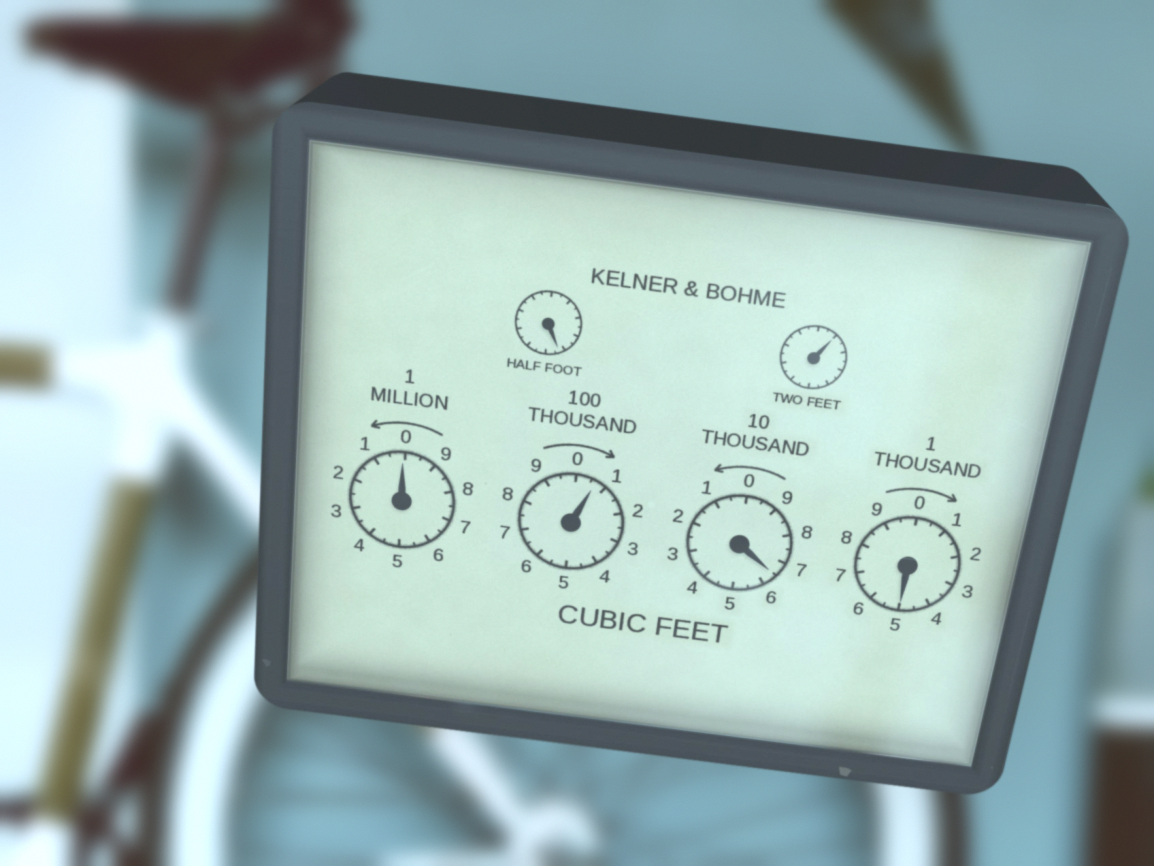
6500 ft³
